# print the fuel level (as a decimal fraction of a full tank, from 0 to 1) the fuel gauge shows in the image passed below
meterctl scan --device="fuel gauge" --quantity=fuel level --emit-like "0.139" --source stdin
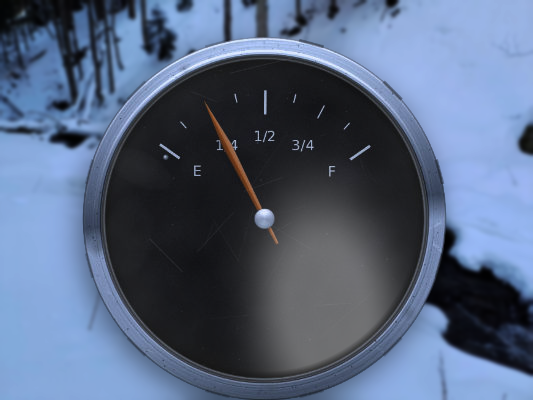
0.25
